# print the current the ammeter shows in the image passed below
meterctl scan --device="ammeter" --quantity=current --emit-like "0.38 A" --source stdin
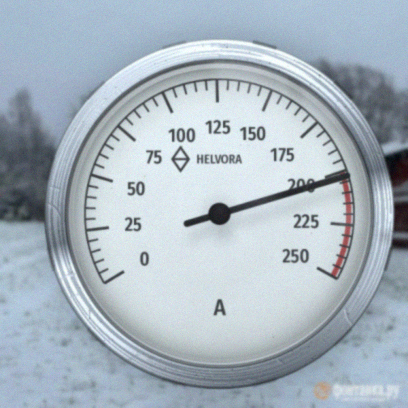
202.5 A
